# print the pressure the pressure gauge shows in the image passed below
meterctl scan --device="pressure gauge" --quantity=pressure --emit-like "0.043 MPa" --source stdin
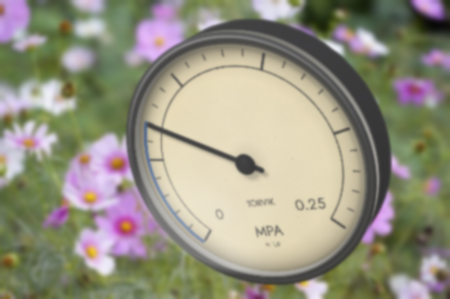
0.07 MPa
